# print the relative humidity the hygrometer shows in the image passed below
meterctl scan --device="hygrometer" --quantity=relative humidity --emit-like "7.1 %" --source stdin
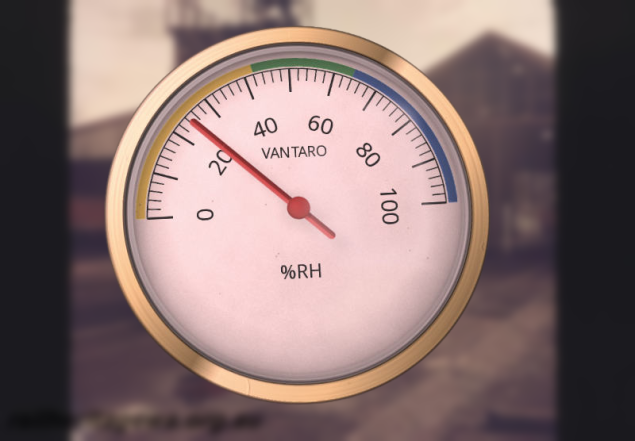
24 %
